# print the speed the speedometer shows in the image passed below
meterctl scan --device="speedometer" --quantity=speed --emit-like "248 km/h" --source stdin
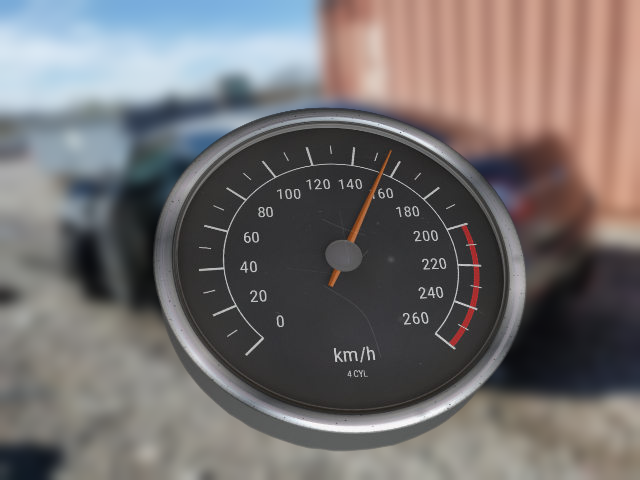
155 km/h
